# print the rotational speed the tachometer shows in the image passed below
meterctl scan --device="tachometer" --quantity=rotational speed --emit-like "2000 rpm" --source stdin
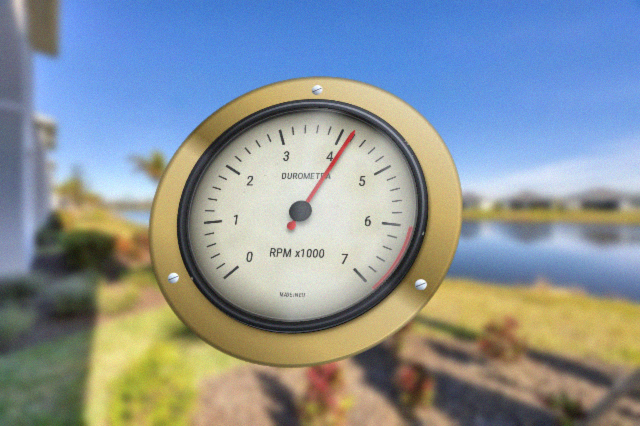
4200 rpm
